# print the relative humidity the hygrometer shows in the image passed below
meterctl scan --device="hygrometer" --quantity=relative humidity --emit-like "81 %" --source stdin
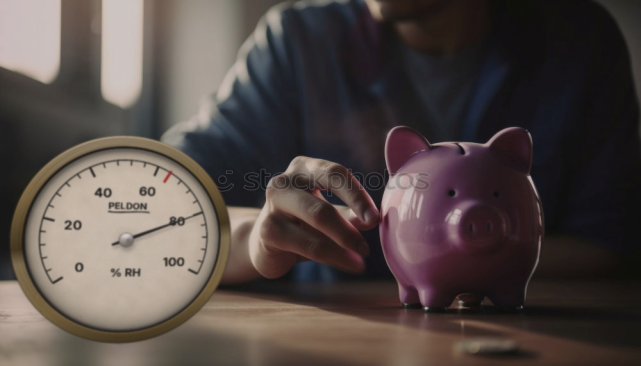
80 %
